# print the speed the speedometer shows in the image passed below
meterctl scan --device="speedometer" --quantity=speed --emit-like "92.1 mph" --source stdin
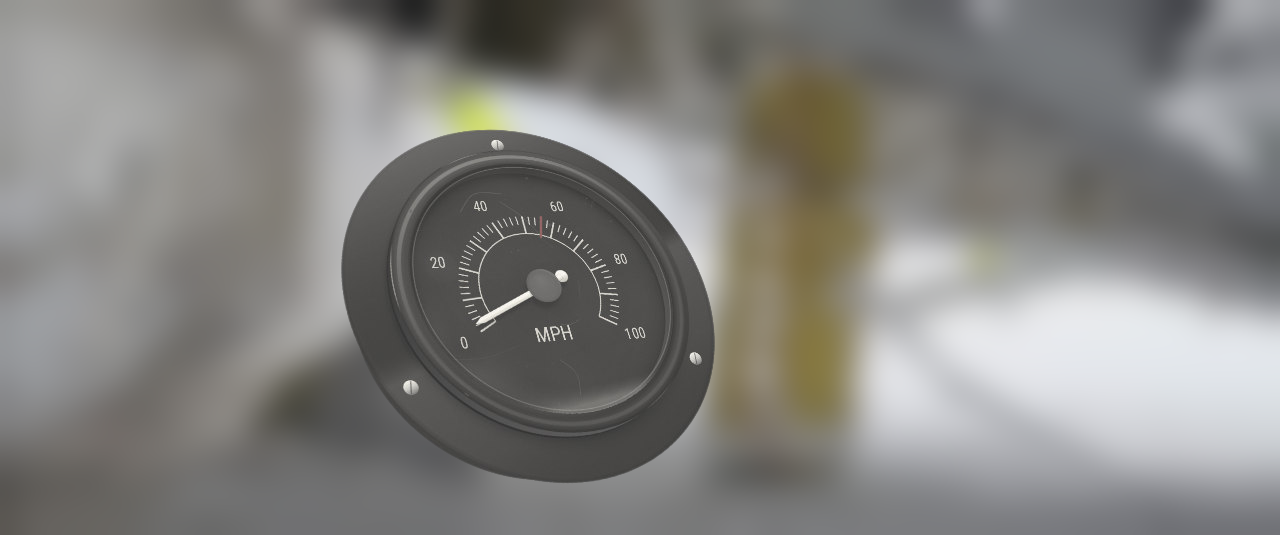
2 mph
